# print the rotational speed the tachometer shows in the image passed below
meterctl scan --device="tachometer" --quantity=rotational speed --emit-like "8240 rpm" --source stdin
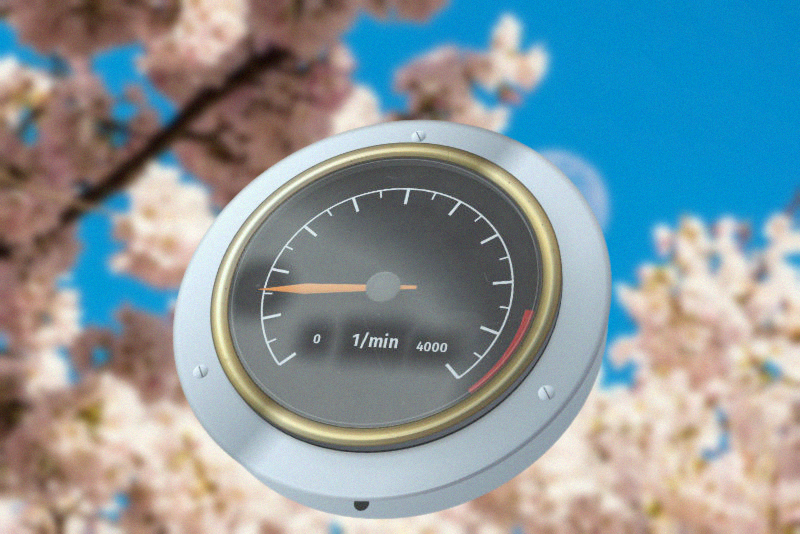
600 rpm
